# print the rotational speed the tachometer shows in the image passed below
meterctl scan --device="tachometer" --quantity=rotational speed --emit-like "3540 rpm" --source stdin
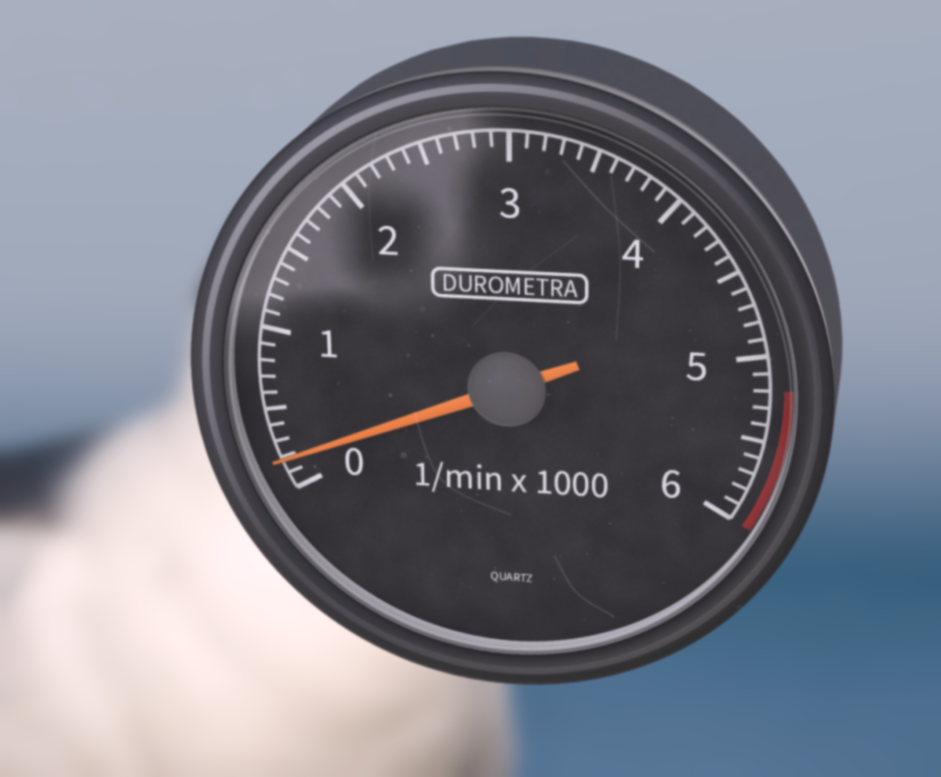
200 rpm
